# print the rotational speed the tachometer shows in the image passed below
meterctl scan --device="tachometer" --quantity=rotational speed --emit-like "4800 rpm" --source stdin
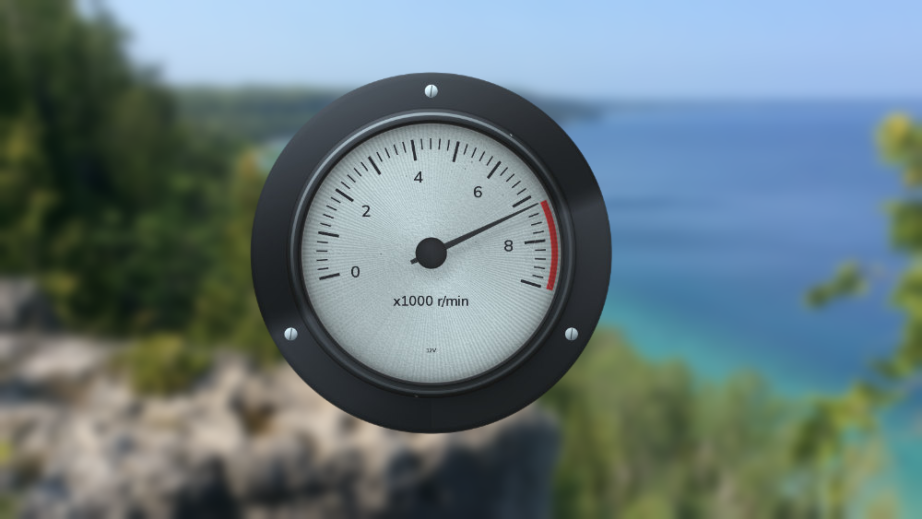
7200 rpm
